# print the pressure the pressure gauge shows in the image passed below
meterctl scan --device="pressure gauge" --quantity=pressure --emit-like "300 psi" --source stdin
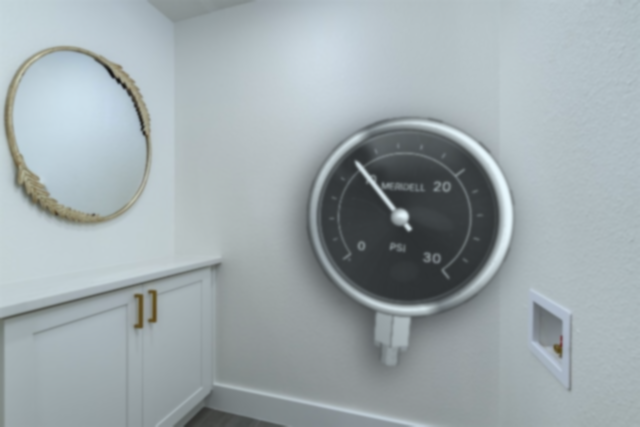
10 psi
